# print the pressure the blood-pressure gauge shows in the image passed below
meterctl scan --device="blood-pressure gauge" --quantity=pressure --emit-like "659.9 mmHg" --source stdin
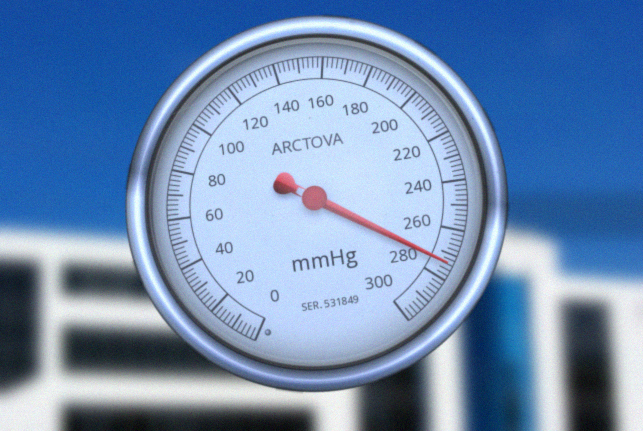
274 mmHg
